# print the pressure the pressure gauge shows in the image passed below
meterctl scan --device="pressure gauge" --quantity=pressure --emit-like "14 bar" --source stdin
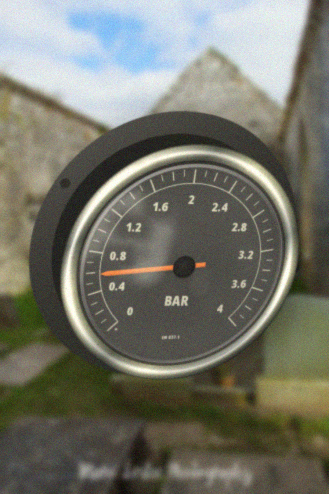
0.6 bar
